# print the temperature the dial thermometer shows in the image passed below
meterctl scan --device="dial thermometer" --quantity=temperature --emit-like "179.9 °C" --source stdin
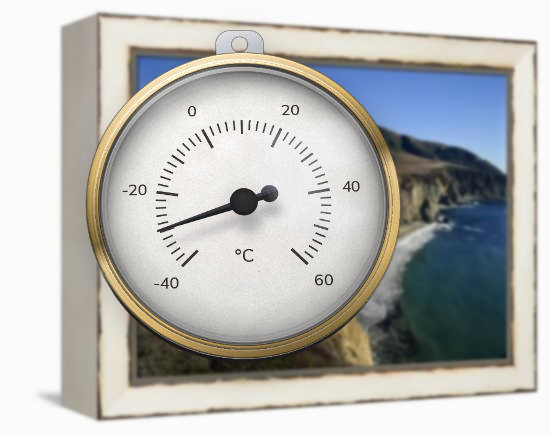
-30 °C
